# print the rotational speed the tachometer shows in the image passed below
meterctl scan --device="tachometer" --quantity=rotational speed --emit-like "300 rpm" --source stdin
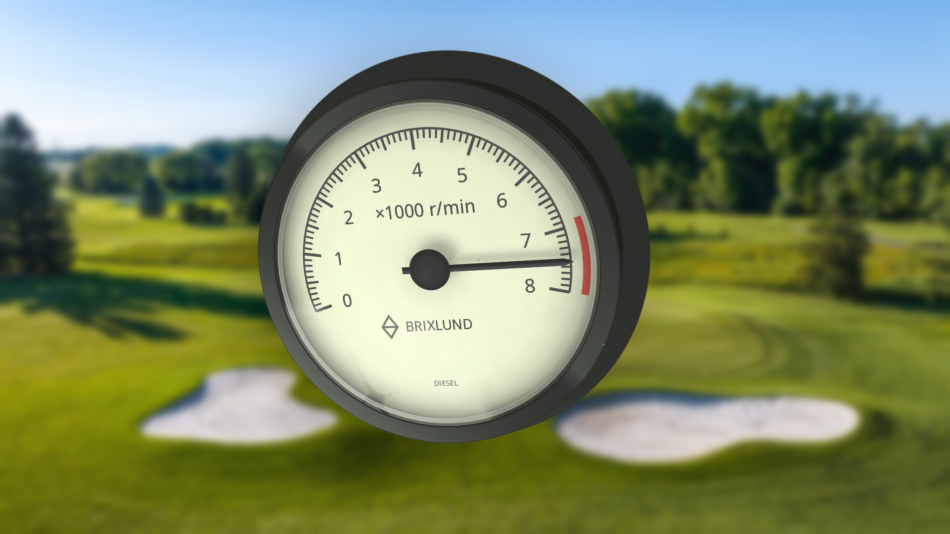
7500 rpm
